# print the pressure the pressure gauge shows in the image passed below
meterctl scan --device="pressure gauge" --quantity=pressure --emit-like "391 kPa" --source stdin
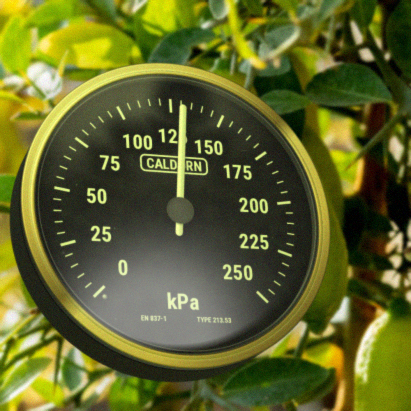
130 kPa
